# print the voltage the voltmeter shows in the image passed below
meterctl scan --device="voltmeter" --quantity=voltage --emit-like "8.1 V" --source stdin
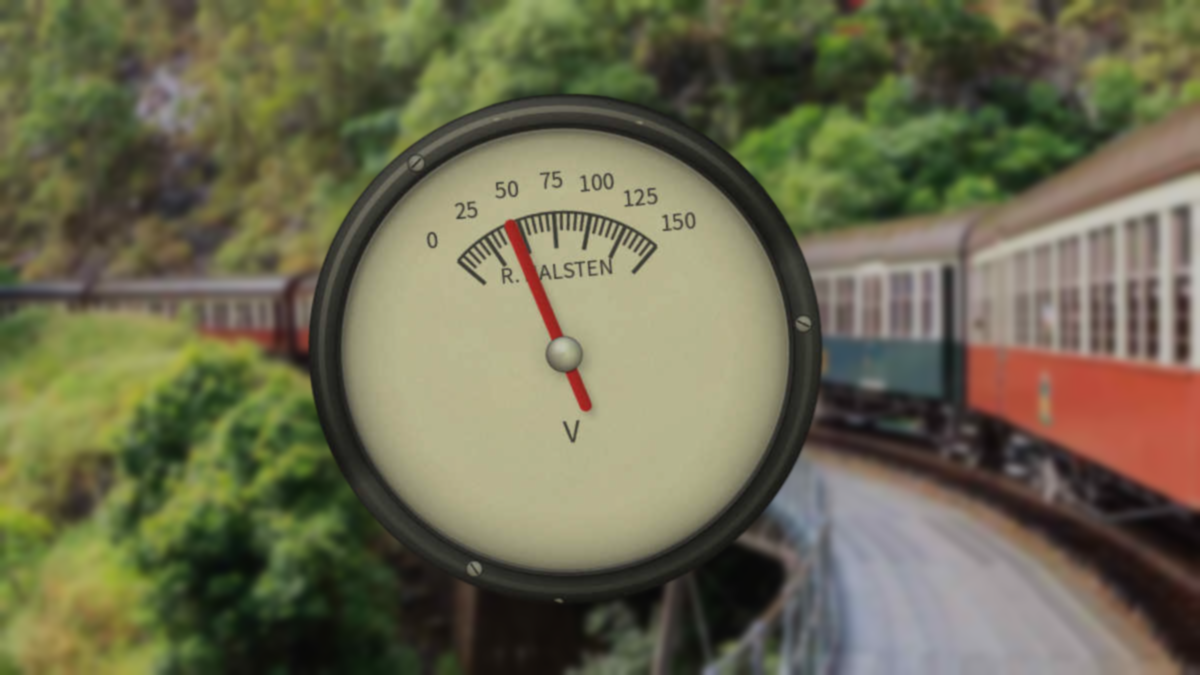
45 V
